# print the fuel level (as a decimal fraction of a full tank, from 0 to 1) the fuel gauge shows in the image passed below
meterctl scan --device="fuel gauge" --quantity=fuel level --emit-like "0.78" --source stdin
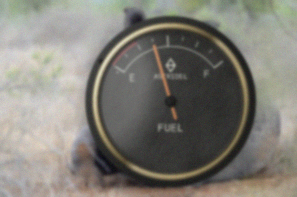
0.375
